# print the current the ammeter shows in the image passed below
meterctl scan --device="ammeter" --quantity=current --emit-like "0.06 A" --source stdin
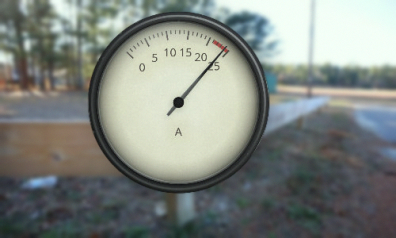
24 A
